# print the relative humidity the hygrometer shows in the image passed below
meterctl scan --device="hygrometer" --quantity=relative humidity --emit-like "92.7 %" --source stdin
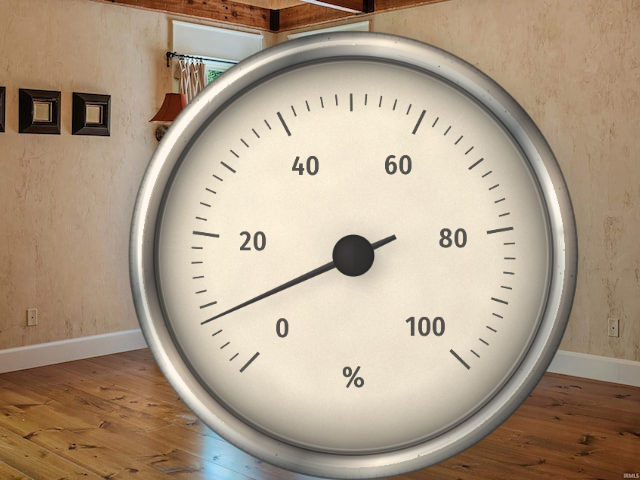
8 %
